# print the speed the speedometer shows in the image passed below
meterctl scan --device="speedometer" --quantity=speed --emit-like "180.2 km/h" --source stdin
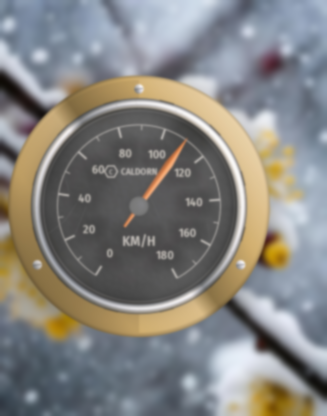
110 km/h
